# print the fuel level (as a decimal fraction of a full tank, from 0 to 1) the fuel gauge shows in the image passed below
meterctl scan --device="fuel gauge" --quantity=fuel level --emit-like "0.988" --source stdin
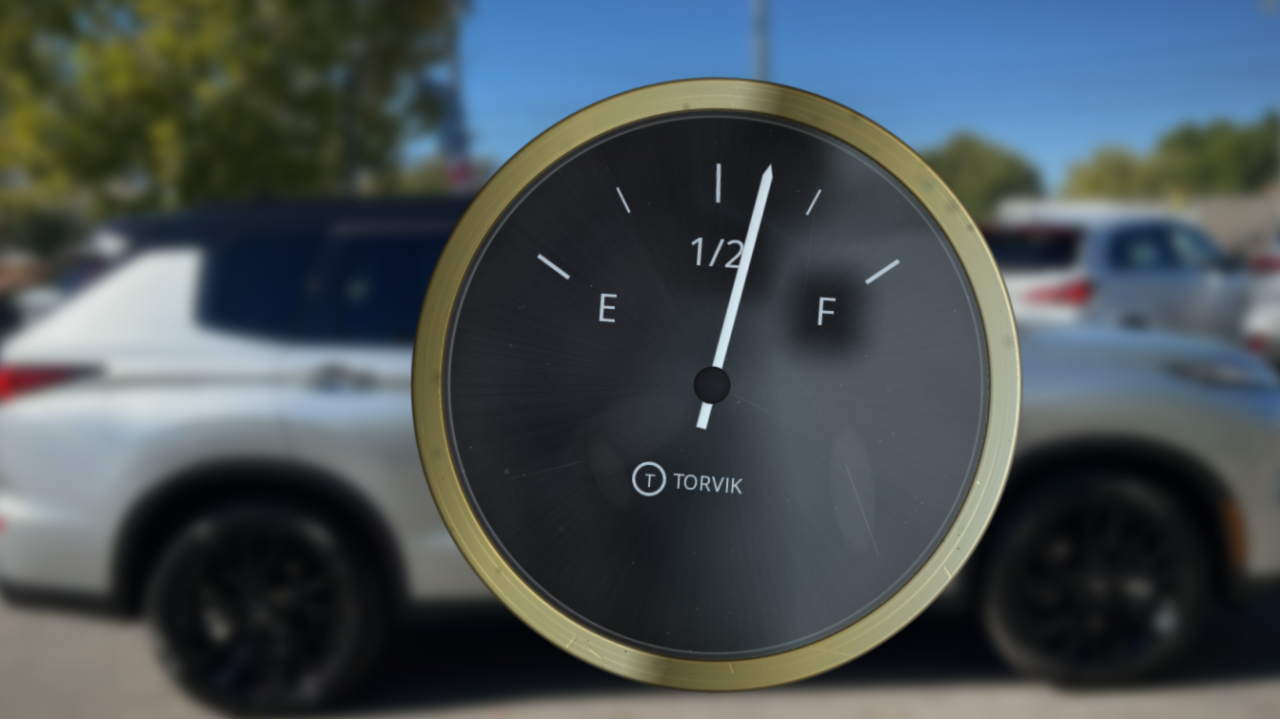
0.625
